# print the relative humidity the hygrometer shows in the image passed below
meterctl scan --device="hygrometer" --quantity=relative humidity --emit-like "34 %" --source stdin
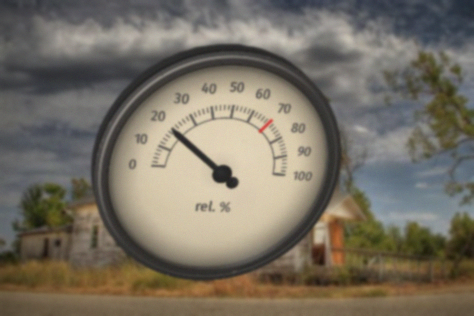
20 %
